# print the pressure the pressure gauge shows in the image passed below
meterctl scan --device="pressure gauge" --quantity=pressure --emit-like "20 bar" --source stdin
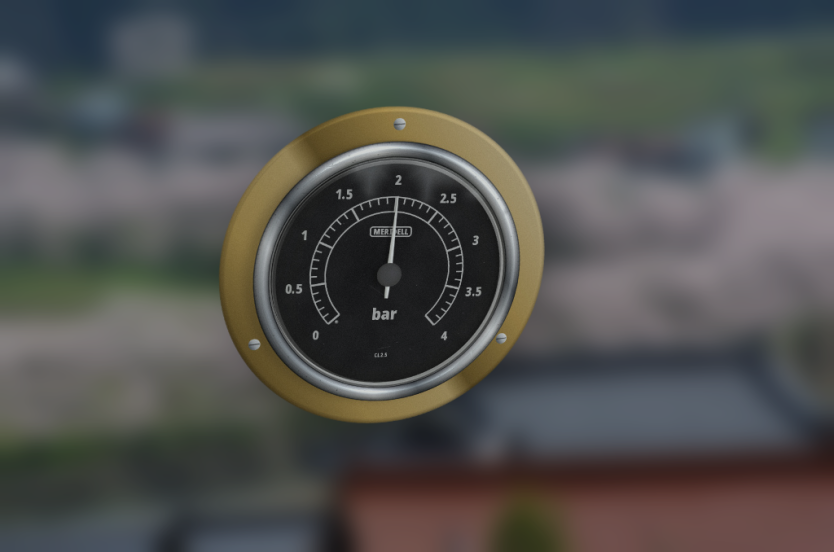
2 bar
